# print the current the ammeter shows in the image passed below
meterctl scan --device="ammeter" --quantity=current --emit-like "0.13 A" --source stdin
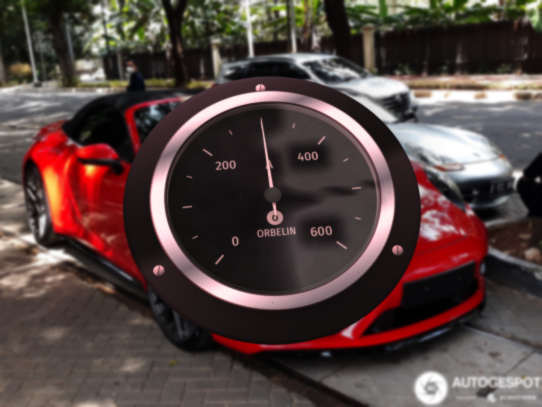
300 A
